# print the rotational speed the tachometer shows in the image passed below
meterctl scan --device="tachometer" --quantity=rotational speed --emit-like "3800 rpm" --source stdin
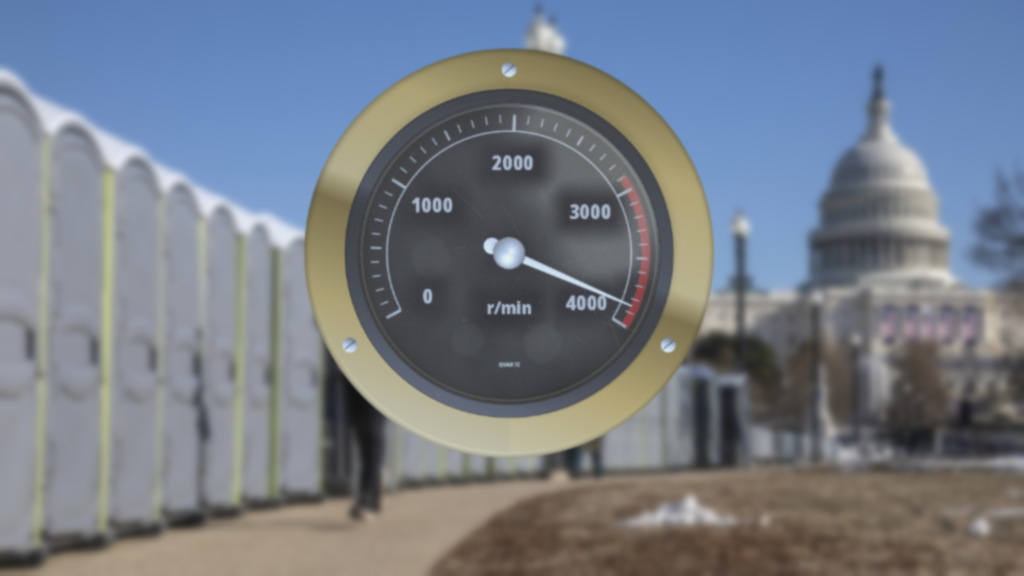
3850 rpm
